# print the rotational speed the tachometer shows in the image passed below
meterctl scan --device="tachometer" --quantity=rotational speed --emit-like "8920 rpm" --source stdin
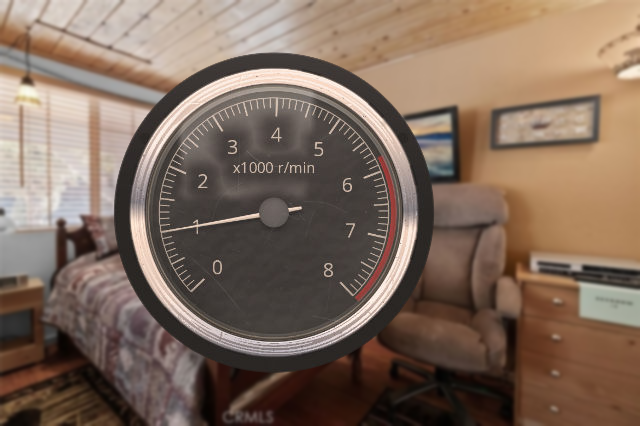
1000 rpm
